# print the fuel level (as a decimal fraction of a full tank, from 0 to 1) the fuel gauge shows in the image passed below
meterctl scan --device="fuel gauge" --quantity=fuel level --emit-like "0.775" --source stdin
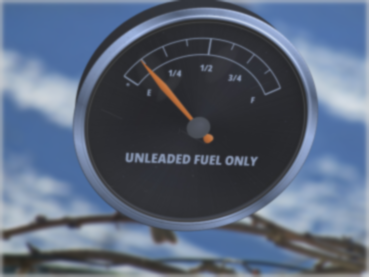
0.125
